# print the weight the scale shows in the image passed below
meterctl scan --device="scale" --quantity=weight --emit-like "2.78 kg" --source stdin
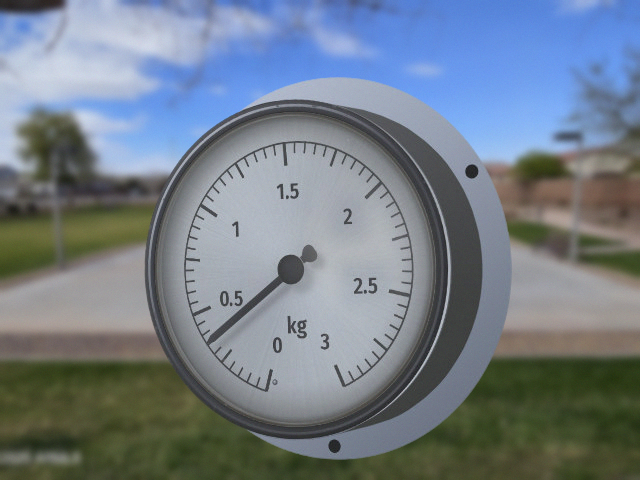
0.35 kg
